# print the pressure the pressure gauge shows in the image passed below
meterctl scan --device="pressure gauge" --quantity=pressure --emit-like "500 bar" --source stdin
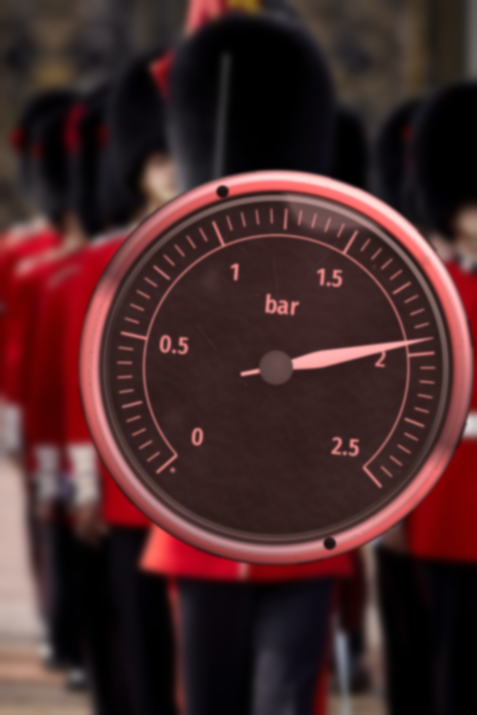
1.95 bar
